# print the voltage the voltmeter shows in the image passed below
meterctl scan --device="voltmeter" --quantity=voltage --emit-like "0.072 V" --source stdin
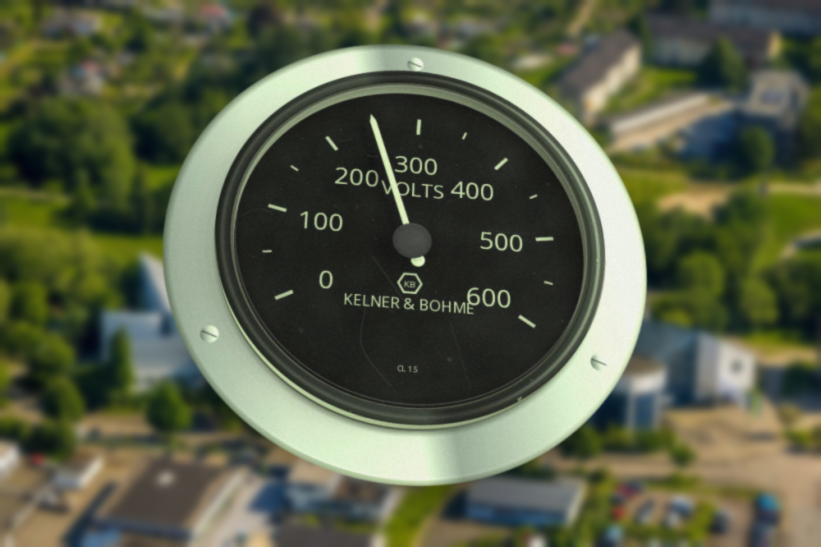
250 V
